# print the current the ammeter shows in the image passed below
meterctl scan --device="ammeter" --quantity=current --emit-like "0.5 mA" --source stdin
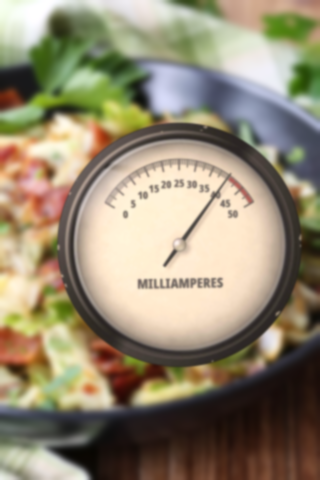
40 mA
